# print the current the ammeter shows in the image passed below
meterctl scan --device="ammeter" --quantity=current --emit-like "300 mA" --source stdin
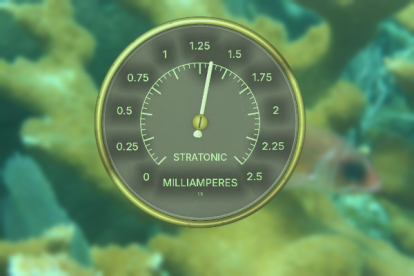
1.35 mA
